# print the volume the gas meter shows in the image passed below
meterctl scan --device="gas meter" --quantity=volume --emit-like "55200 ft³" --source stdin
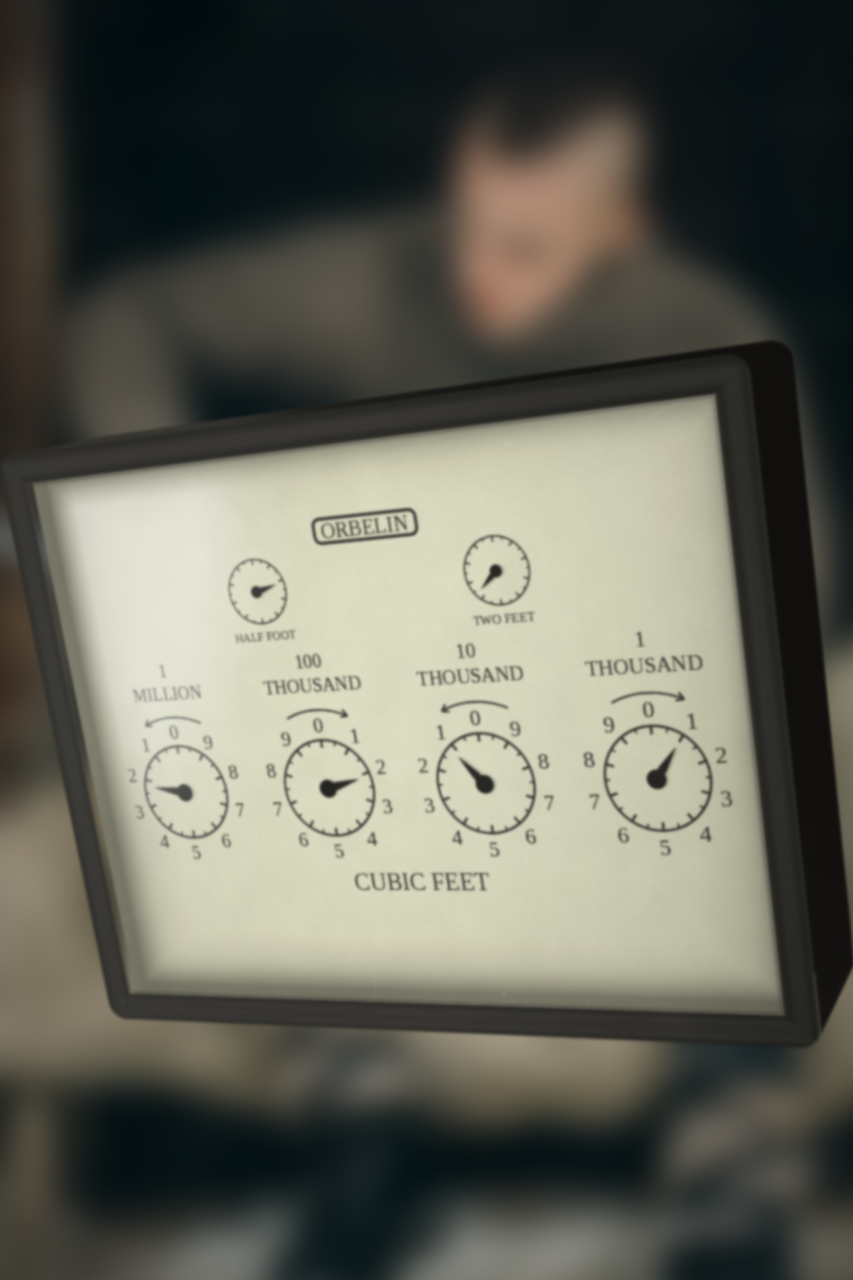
221100 ft³
